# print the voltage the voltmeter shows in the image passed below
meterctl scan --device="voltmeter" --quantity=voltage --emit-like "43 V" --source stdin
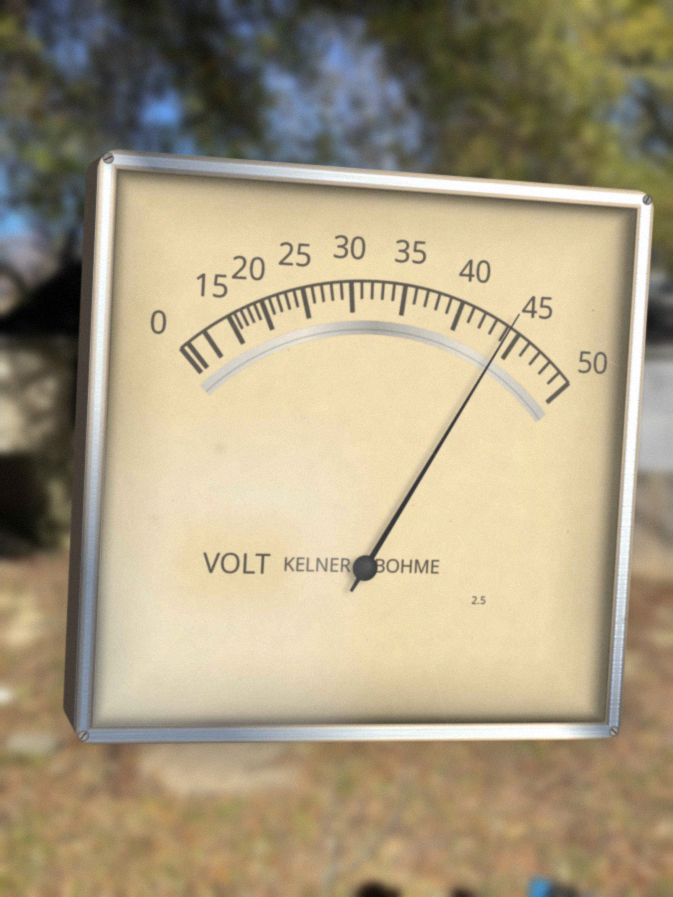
44 V
